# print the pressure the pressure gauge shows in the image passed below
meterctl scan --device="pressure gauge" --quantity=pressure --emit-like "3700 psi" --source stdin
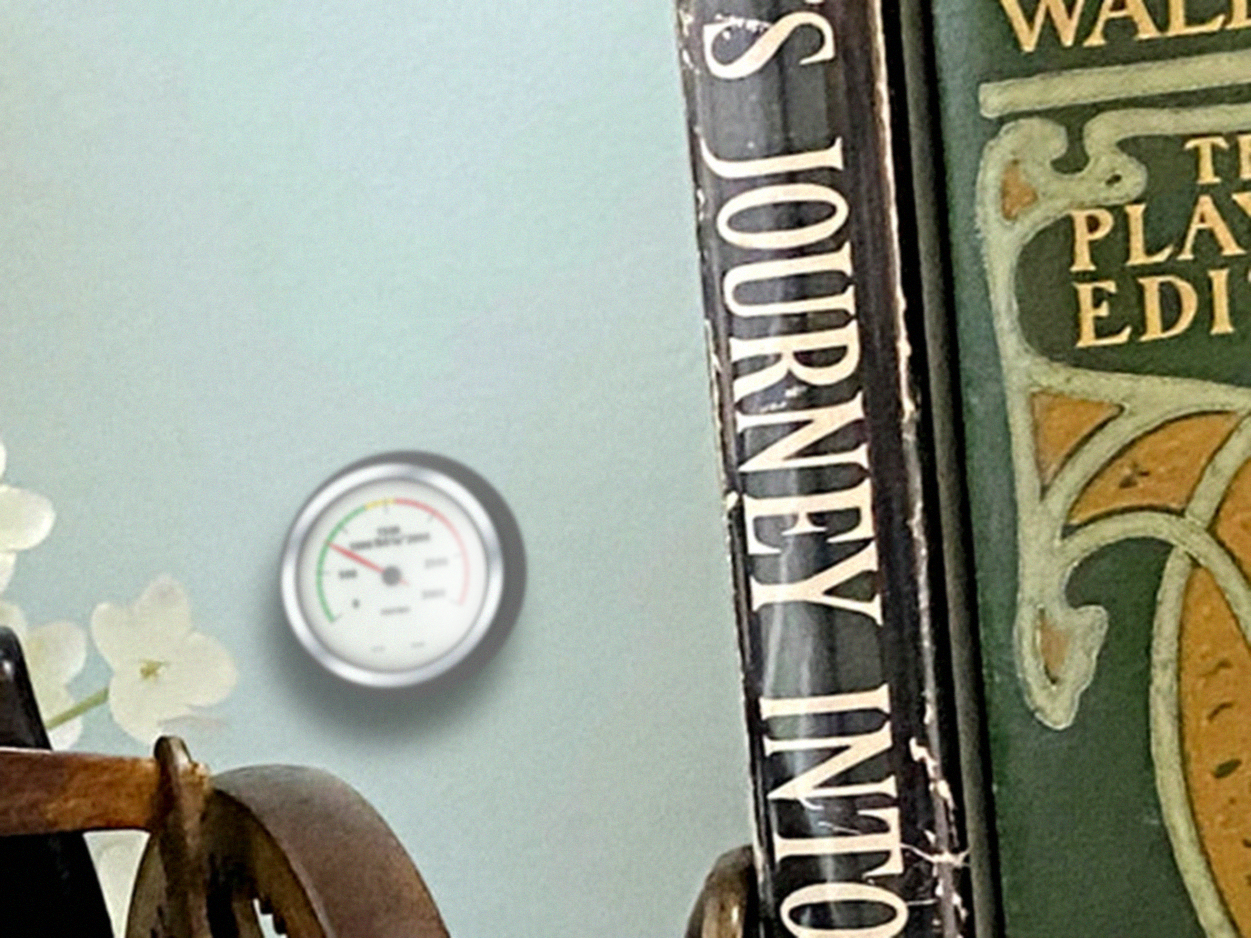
800 psi
